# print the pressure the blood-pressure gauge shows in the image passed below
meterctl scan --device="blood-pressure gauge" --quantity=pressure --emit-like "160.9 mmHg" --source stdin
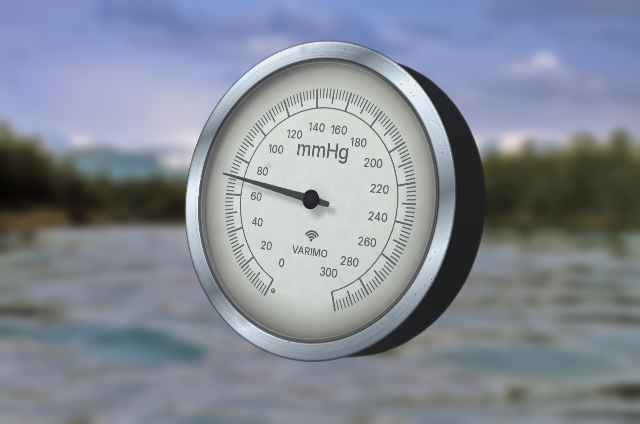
70 mmHg
